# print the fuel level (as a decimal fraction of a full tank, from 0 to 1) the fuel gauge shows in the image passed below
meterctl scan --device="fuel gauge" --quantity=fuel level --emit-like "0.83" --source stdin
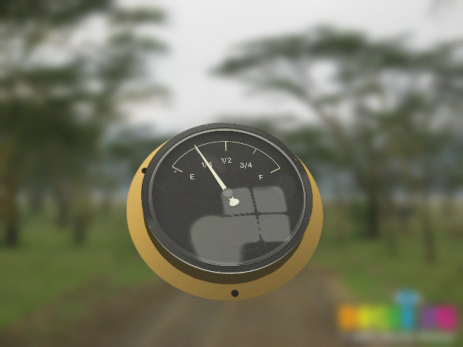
0.25
